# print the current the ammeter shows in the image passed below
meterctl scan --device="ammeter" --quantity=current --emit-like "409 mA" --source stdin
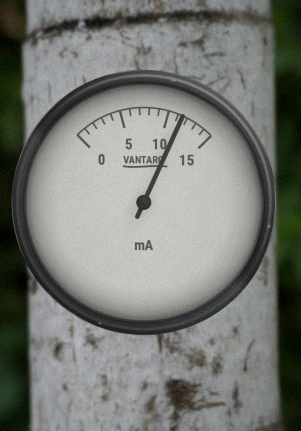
11.5 mA
